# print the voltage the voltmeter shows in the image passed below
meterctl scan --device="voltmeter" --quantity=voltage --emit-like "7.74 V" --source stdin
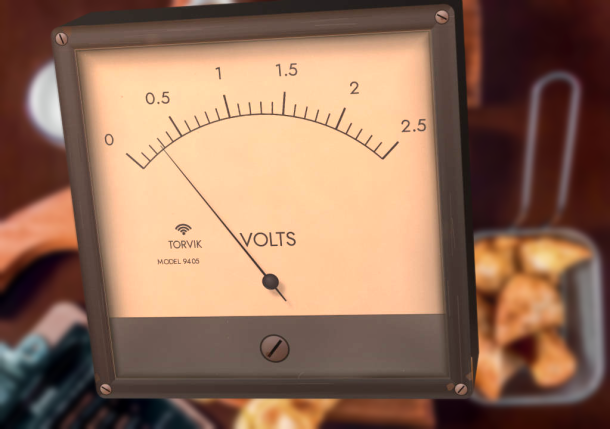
0.3 V
